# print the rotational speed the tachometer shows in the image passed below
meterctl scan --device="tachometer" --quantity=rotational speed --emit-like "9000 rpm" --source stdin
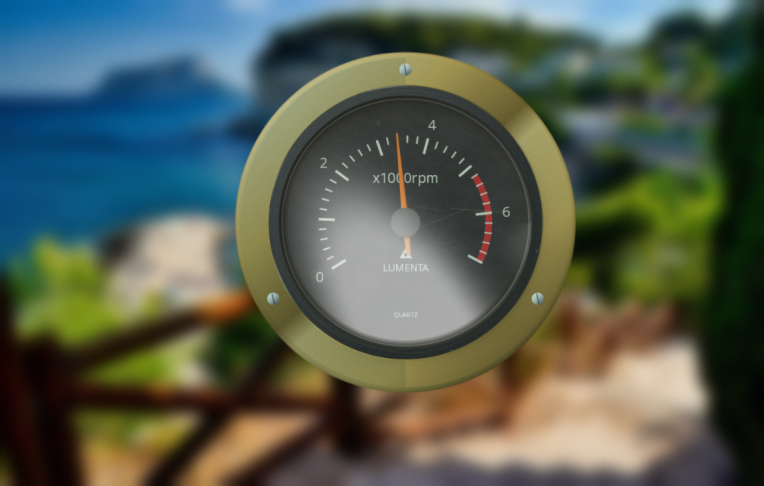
3400 rpm
